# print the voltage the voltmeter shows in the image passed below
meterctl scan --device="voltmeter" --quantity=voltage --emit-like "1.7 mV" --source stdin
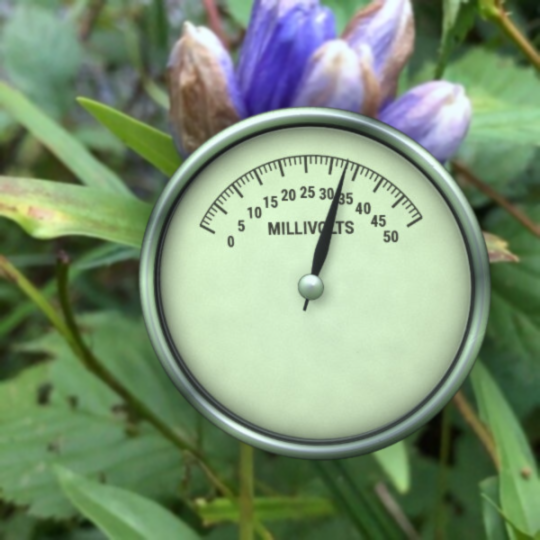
33 mV
